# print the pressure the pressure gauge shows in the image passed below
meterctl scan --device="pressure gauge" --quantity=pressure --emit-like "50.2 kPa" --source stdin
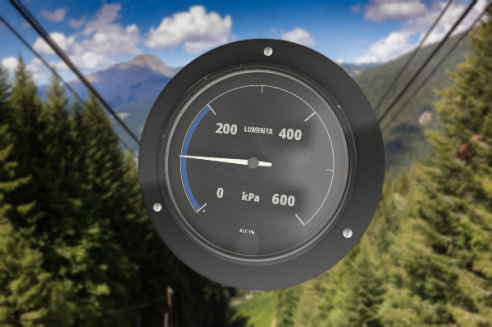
100 kPa
